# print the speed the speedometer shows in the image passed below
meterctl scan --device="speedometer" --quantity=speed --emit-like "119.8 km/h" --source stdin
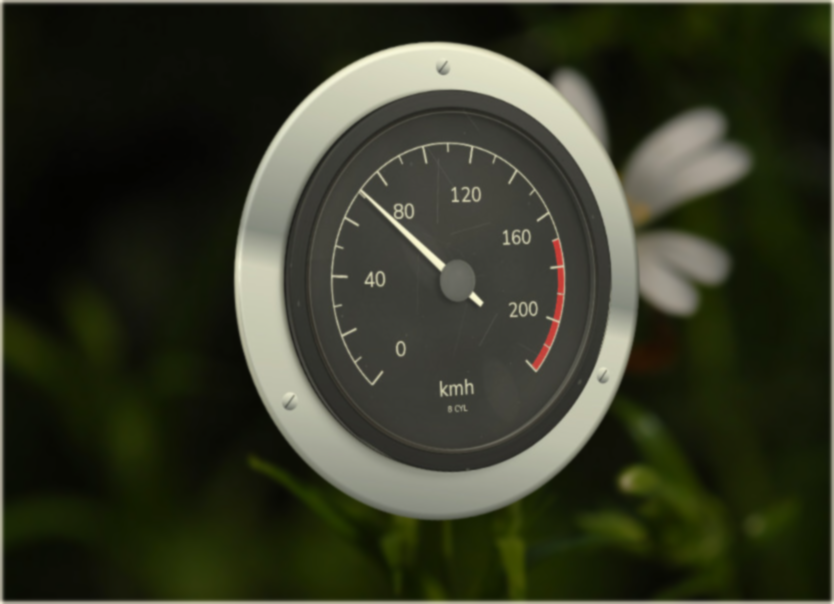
70 km/h
